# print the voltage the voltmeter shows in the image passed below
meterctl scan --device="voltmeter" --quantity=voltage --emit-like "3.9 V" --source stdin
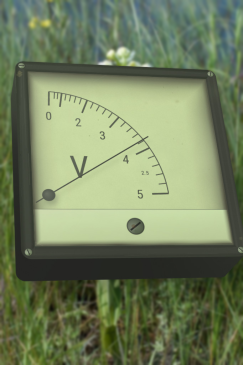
3.8 V
